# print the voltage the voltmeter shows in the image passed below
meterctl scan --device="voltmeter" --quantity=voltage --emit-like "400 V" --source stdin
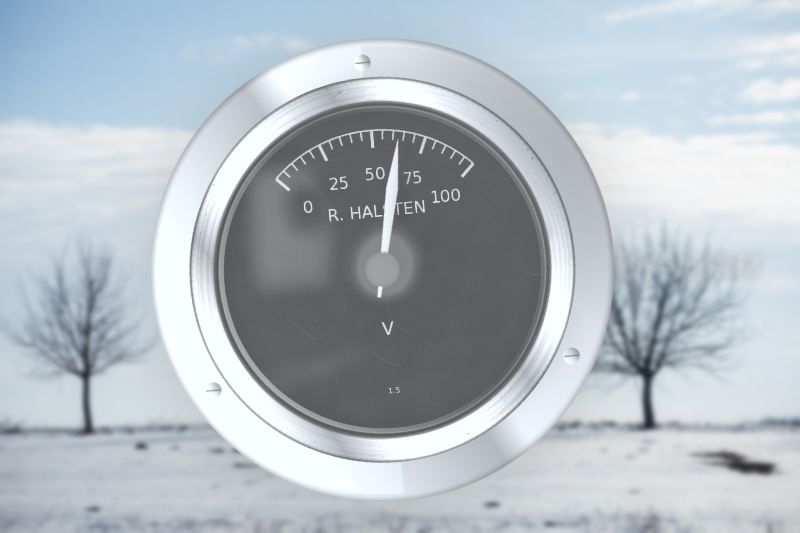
62.5 V
